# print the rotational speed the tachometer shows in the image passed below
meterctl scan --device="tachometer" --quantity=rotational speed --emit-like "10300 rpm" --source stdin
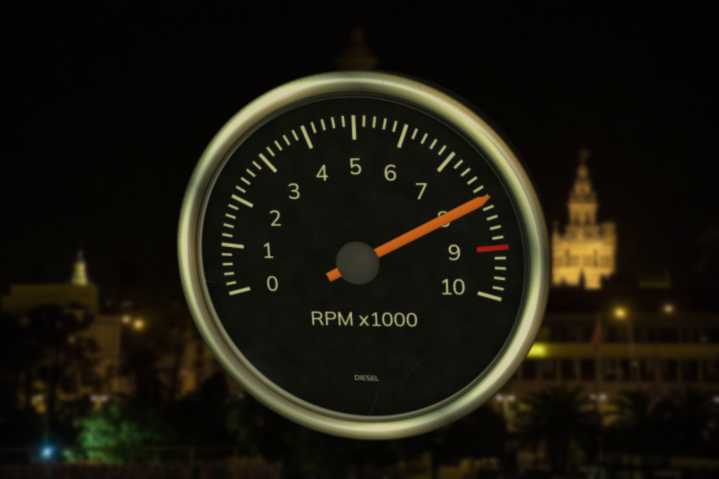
8000 rpm
